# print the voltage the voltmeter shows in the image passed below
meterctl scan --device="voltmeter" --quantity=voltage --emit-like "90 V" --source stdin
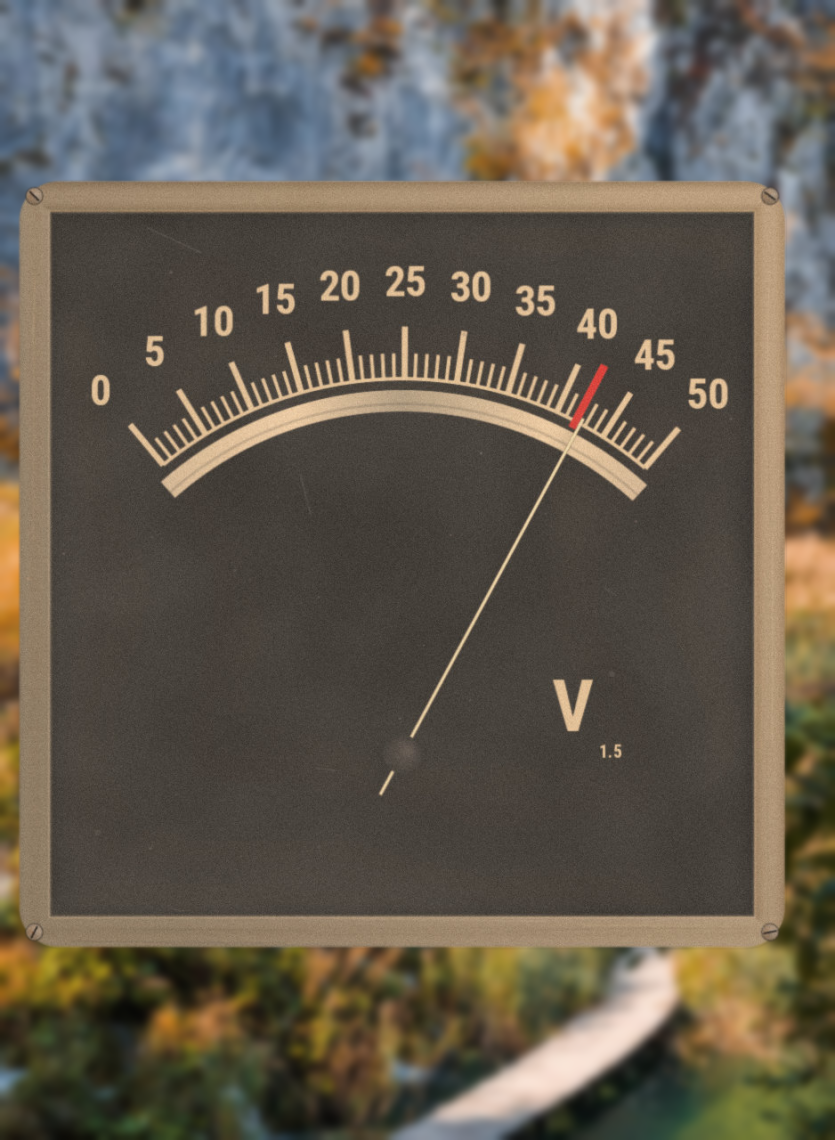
42.5 V
